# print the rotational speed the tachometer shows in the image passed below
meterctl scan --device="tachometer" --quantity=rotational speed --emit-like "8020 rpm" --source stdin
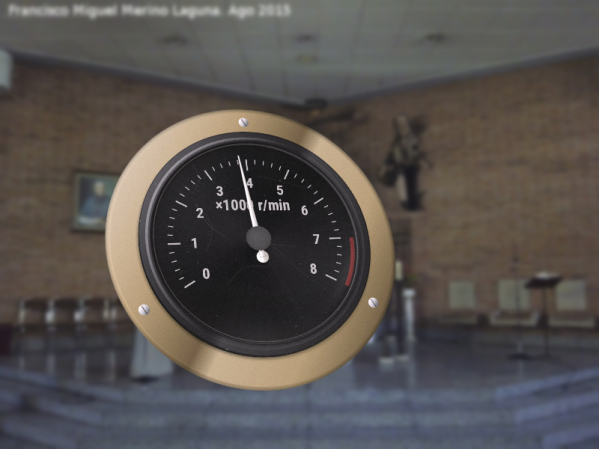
3800 rpm
